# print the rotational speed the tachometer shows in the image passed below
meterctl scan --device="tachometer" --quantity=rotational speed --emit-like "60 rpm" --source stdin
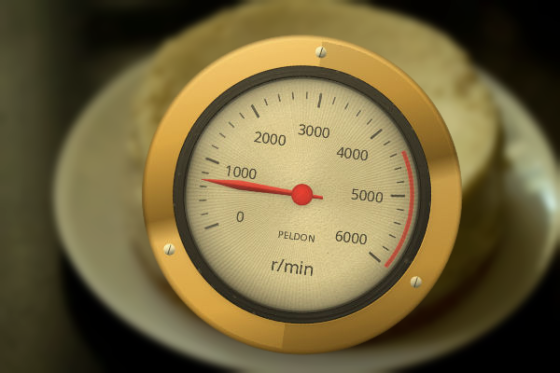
700 rpm
